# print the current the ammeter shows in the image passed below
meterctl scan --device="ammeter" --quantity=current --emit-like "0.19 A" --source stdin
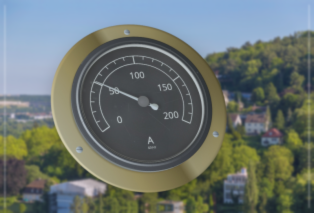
50 A
